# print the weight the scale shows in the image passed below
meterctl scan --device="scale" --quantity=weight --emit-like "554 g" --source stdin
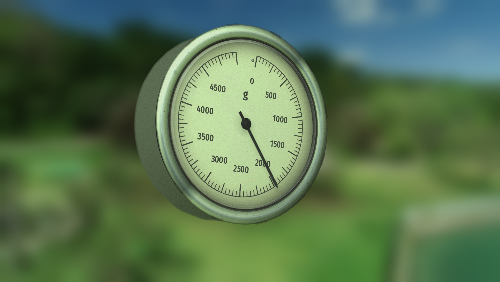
2000 g
